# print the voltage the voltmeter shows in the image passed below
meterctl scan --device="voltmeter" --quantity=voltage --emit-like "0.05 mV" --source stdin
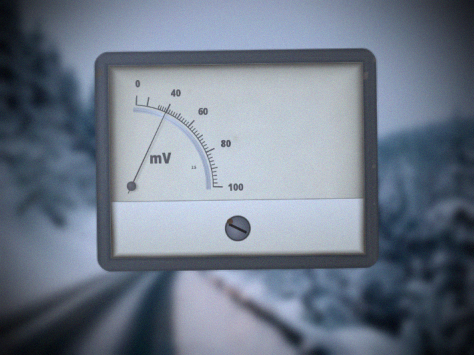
40 mV
